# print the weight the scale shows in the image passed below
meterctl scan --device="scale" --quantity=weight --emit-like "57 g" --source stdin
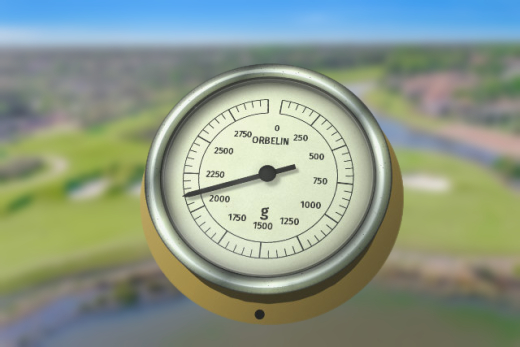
2100 g
